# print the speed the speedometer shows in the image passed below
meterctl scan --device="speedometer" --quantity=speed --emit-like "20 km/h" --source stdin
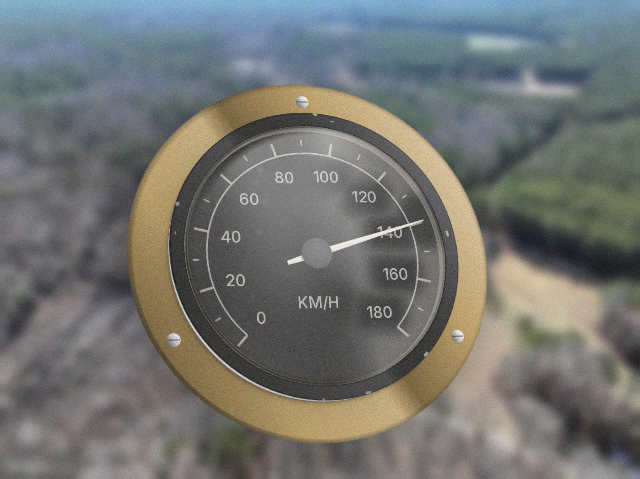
140 km/h
